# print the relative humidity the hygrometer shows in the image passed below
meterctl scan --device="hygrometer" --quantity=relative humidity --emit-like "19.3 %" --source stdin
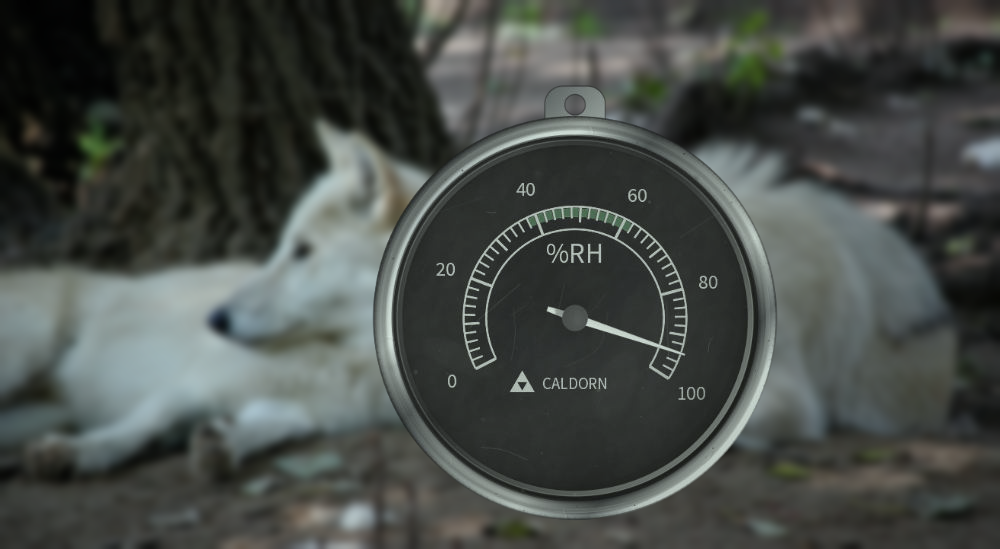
94 %
